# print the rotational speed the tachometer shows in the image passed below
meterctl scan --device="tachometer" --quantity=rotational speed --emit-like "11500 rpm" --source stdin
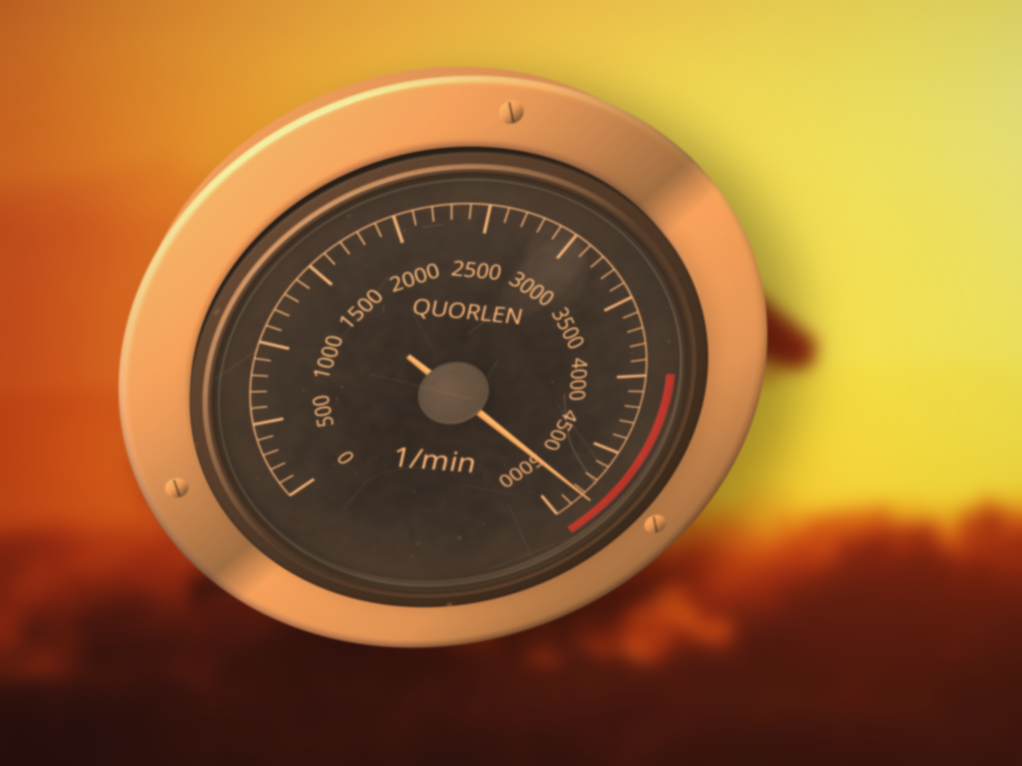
4800 rpm
